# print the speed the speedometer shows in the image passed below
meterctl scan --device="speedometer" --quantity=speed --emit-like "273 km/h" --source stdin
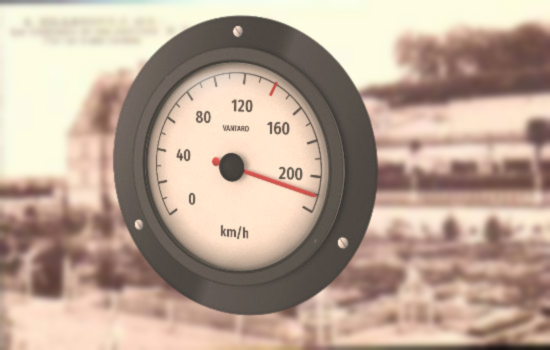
210 km/h
